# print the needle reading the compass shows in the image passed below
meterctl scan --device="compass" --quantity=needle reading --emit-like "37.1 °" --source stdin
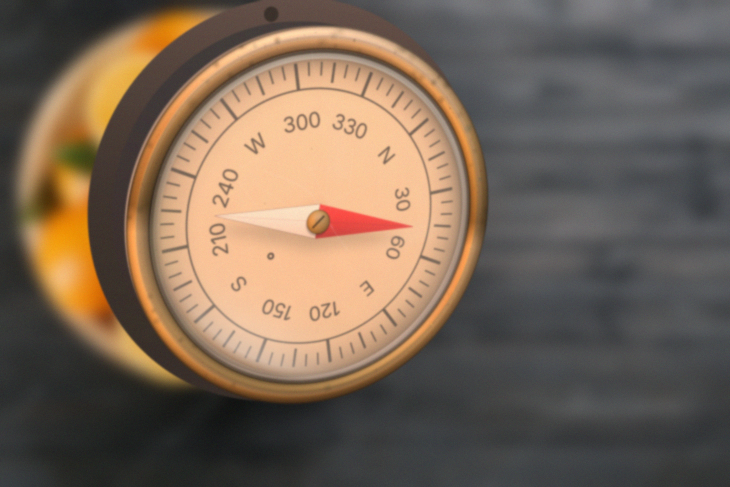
45 °
